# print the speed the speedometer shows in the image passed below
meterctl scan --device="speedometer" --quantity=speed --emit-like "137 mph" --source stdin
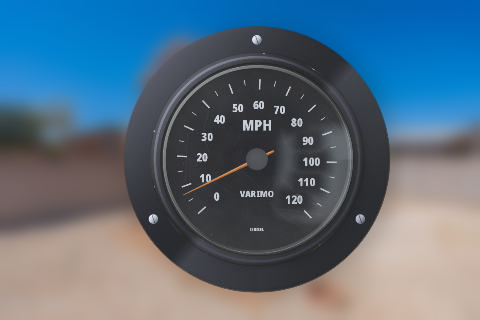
7.5 mph
